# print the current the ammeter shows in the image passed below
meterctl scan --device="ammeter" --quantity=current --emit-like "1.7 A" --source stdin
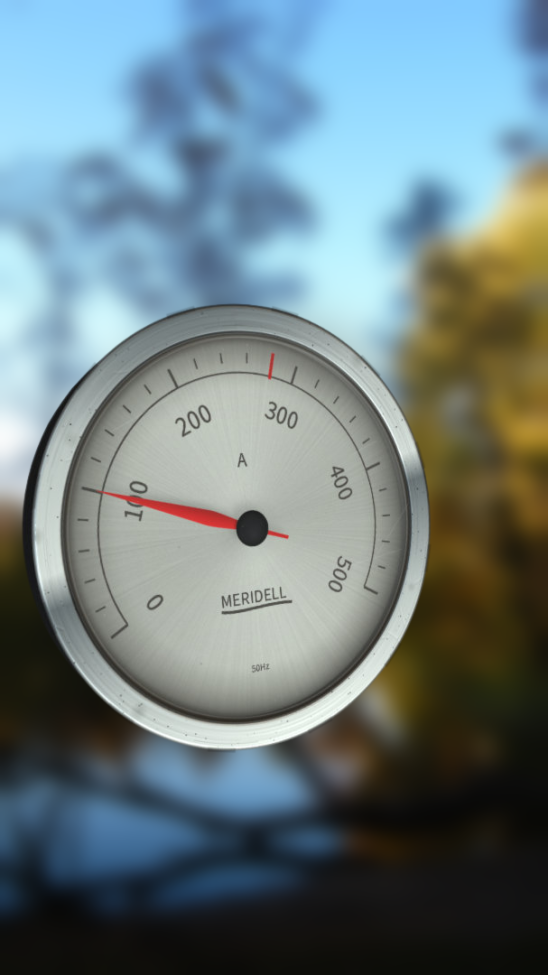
100 A
